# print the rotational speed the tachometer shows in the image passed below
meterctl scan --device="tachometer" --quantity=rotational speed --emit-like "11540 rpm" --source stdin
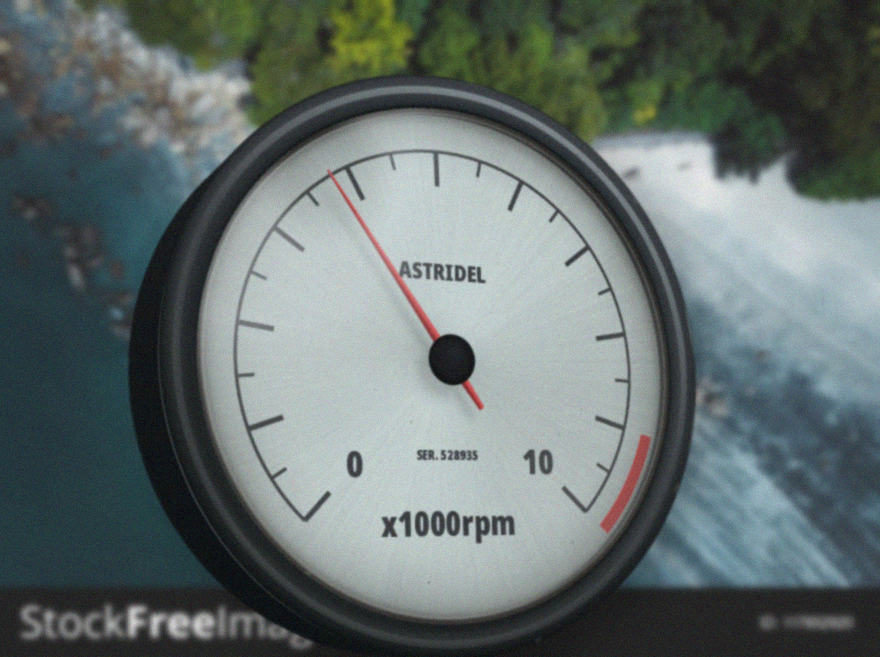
3750 rpm
